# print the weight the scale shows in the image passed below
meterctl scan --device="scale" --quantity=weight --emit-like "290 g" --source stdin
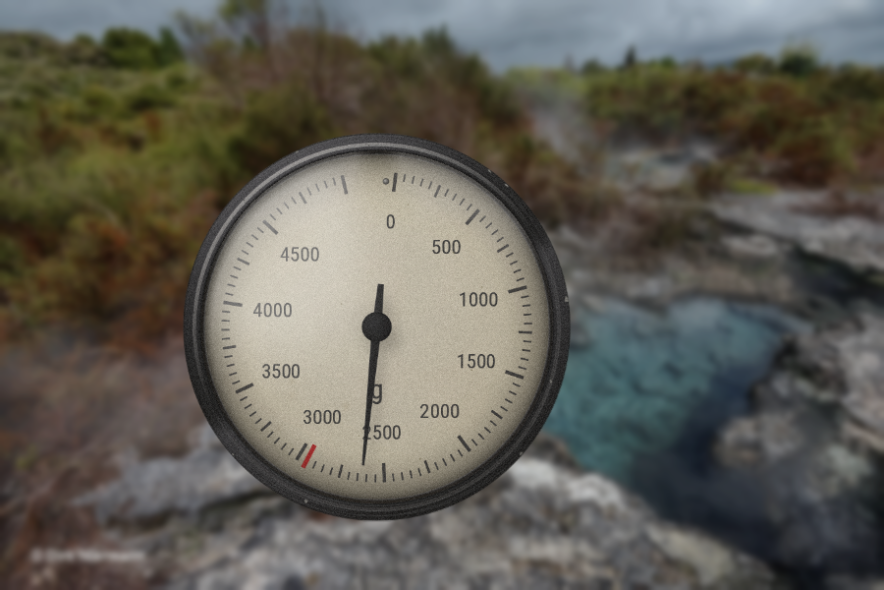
2625 g
